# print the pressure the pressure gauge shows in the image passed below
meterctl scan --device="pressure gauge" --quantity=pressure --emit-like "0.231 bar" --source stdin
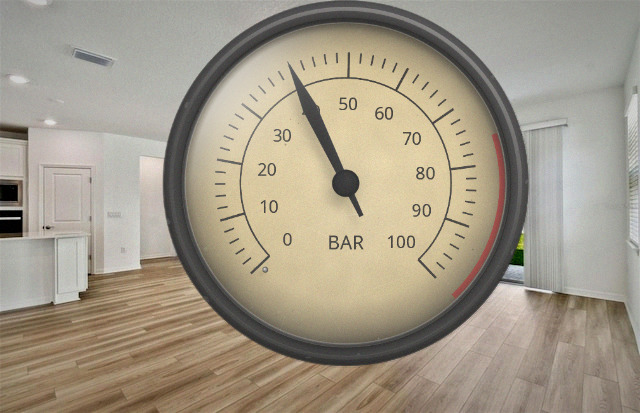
40 bar
